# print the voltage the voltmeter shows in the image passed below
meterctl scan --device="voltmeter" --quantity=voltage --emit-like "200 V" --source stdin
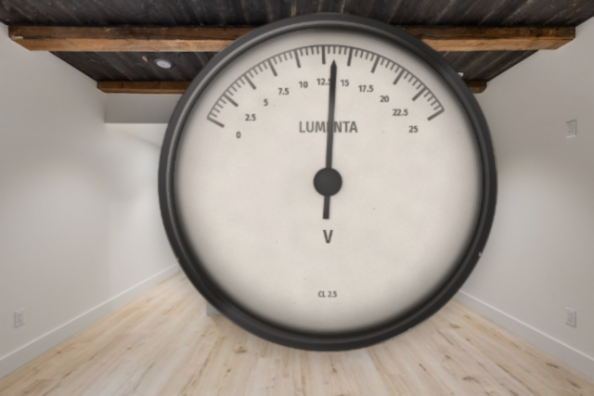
13.5 V
